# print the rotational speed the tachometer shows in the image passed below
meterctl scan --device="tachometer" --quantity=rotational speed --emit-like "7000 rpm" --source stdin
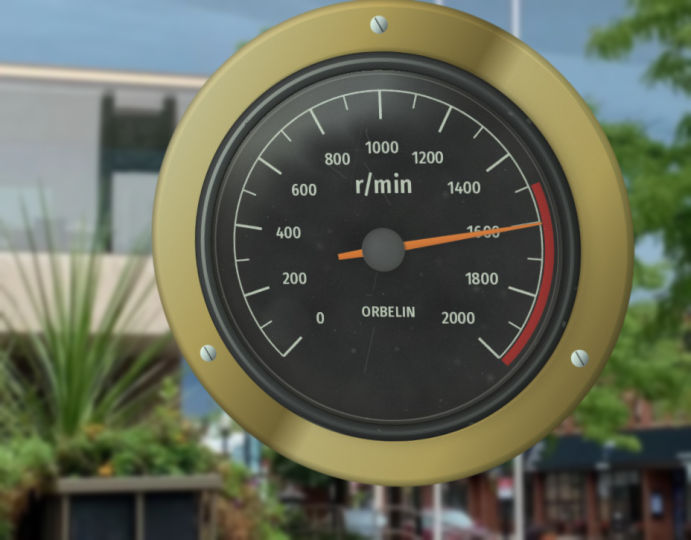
1600 rpm
